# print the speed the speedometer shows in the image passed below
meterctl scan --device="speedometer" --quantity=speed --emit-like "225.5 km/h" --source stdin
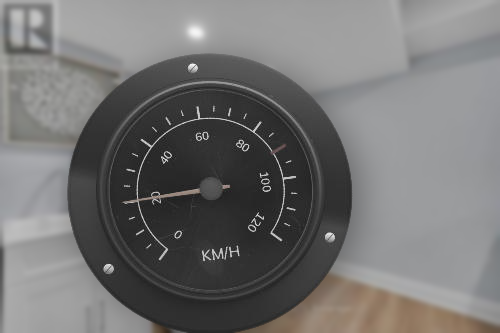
20 km/h
